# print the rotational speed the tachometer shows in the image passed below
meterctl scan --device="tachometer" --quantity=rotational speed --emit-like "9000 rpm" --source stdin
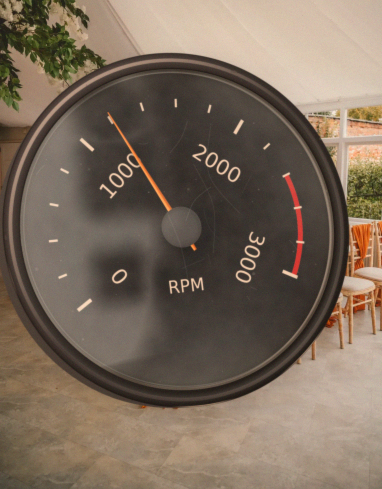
1200 rpm
